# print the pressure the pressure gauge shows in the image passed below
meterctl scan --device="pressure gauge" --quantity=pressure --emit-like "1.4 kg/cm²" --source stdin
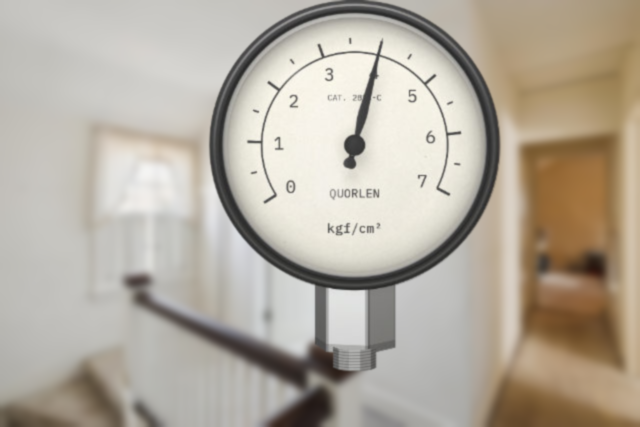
4 kg/cm²
